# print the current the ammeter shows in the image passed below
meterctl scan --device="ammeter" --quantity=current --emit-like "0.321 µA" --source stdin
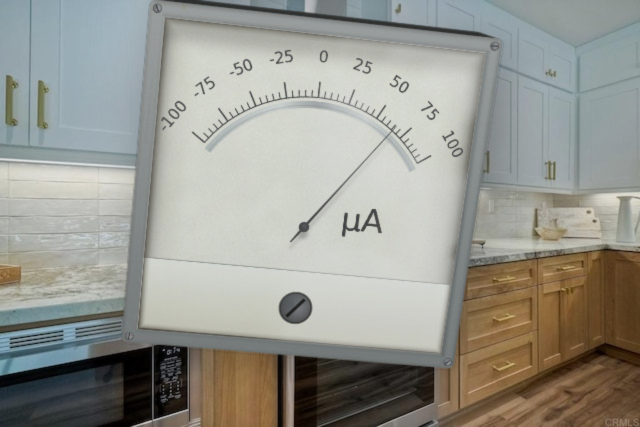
65 µA
